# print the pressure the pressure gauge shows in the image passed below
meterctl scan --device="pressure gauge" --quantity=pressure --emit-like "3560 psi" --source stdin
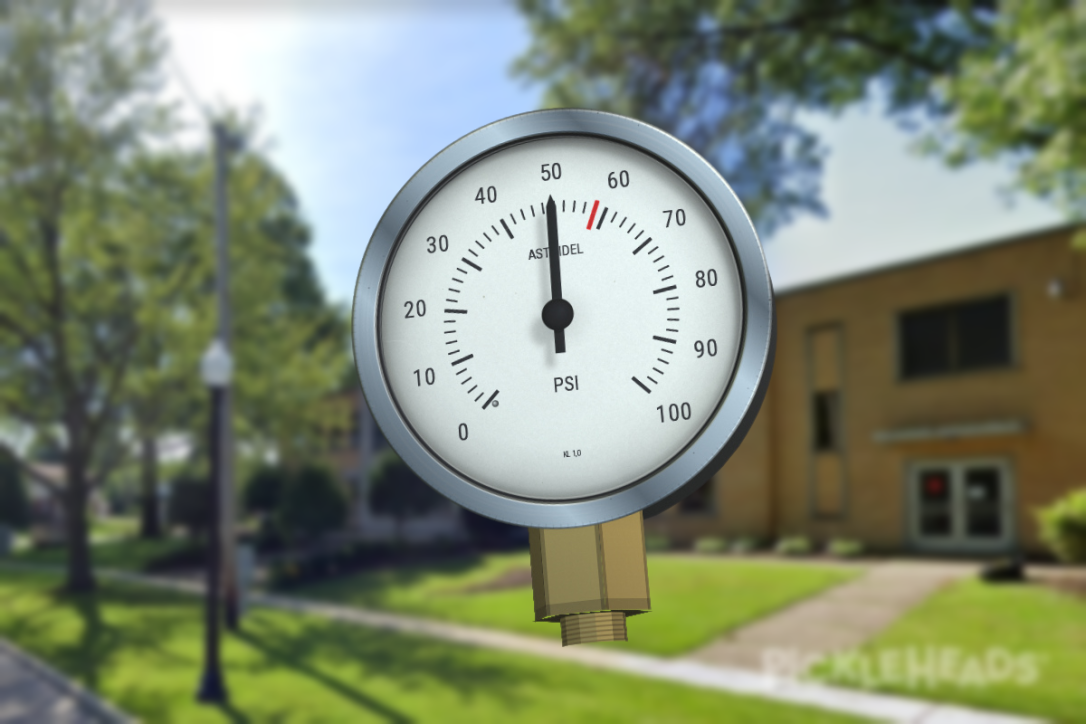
50 psi
